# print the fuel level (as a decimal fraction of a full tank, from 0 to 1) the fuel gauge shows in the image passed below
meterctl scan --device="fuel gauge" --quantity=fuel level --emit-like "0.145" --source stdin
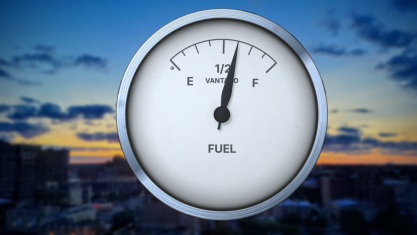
0.625
